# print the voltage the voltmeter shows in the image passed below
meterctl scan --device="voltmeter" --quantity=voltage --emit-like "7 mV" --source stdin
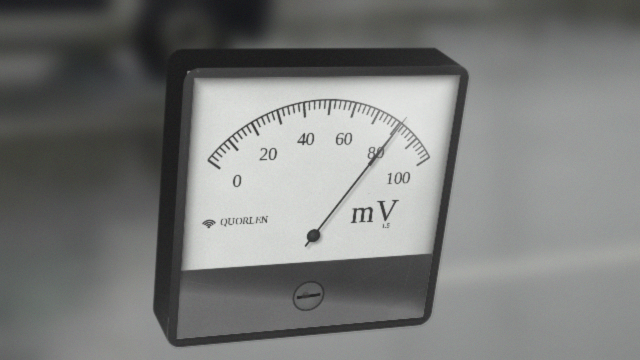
80 mV
